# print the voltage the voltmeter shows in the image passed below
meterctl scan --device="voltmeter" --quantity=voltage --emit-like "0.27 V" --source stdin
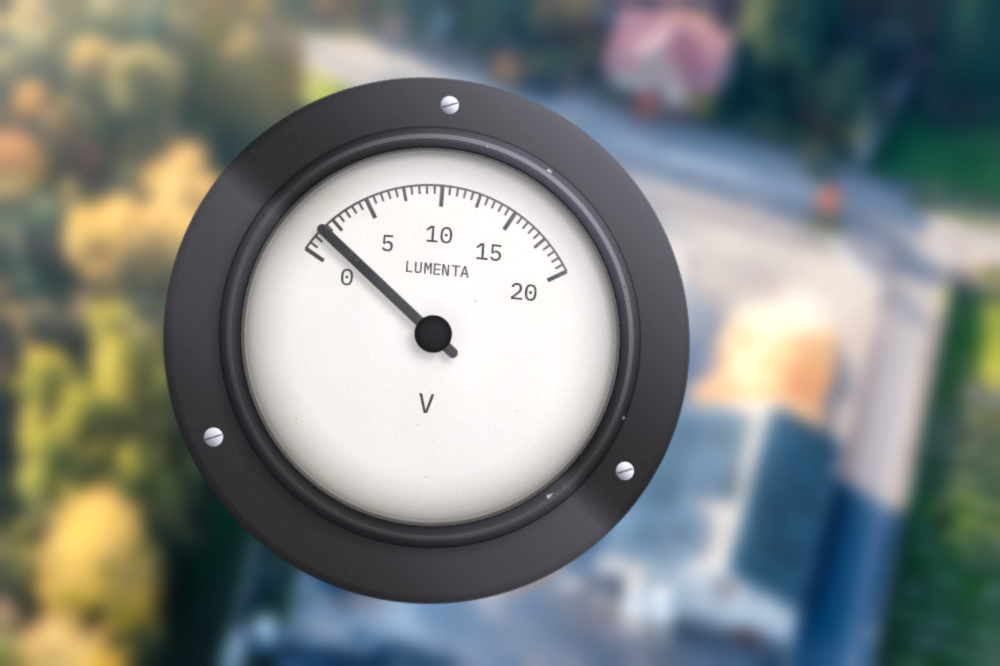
1.5 V
